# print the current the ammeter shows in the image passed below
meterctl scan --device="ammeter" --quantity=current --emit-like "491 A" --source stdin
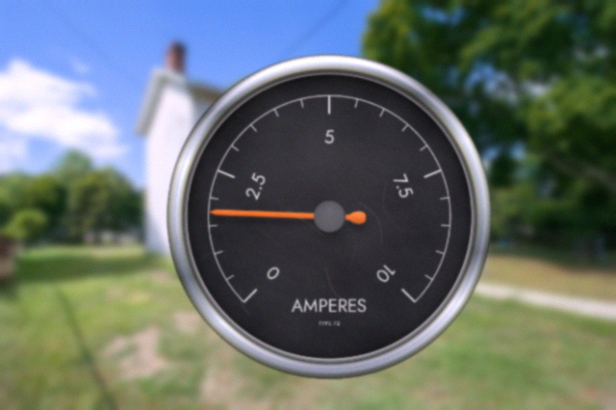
1.75 A
